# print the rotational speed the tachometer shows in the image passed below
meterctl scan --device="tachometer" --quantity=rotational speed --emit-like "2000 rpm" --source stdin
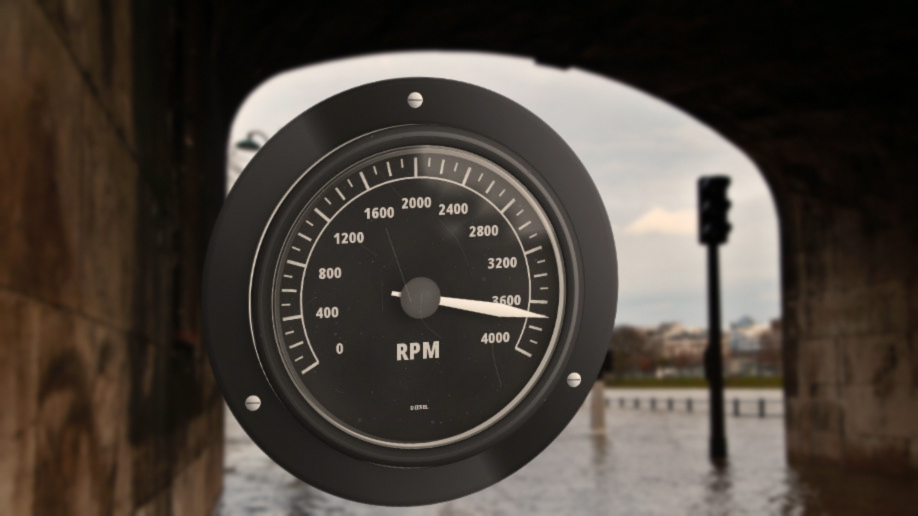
3700 rpm
